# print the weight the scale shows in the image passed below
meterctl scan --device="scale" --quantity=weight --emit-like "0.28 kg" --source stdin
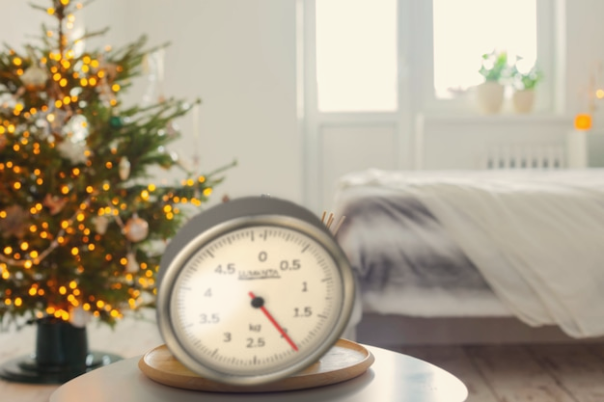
2 kg
